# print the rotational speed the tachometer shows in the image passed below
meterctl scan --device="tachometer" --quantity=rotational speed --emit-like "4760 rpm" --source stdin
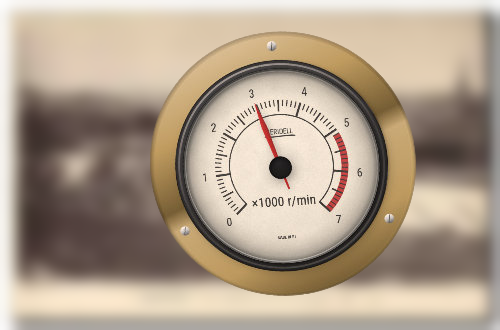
3000 rpm
